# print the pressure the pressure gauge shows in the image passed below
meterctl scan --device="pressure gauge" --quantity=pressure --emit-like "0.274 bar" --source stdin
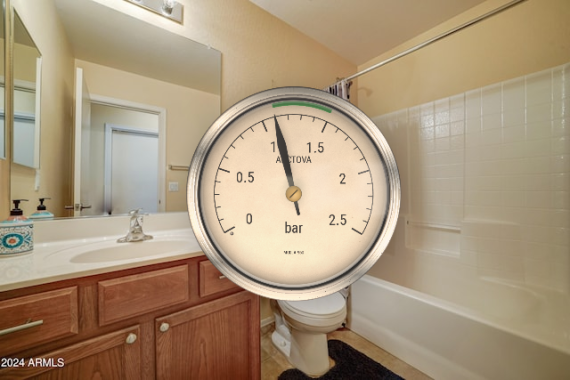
1.1 bar
